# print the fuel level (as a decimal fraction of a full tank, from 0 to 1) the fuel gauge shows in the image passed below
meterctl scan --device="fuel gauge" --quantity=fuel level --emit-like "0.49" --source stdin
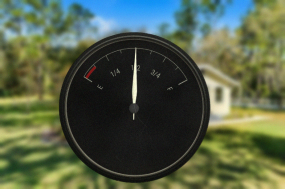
0.5
